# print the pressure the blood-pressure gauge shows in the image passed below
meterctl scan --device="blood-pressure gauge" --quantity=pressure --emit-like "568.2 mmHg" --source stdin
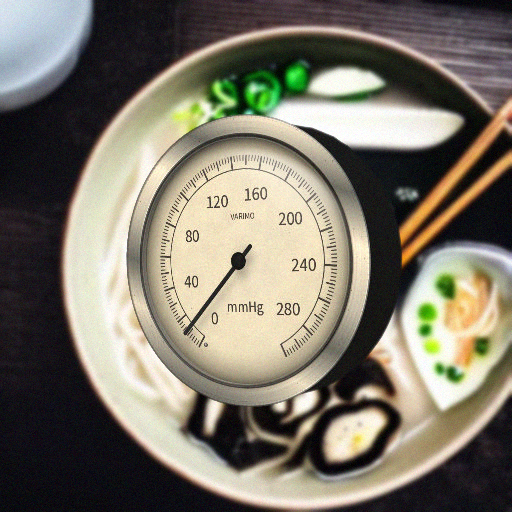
10 mmHg
